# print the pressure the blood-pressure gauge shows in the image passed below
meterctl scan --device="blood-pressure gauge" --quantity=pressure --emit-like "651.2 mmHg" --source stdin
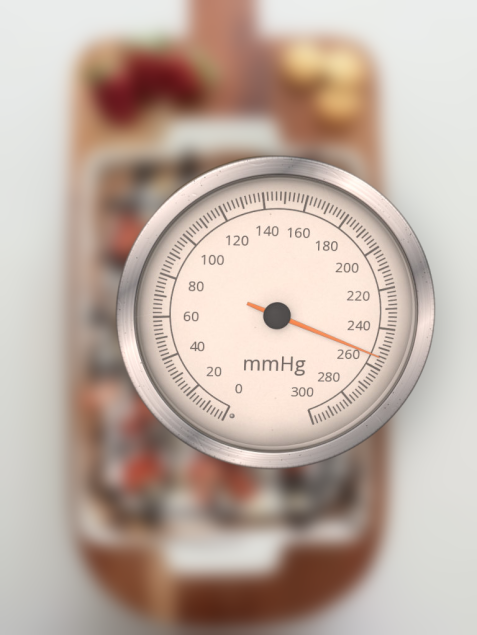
254 mmHg
